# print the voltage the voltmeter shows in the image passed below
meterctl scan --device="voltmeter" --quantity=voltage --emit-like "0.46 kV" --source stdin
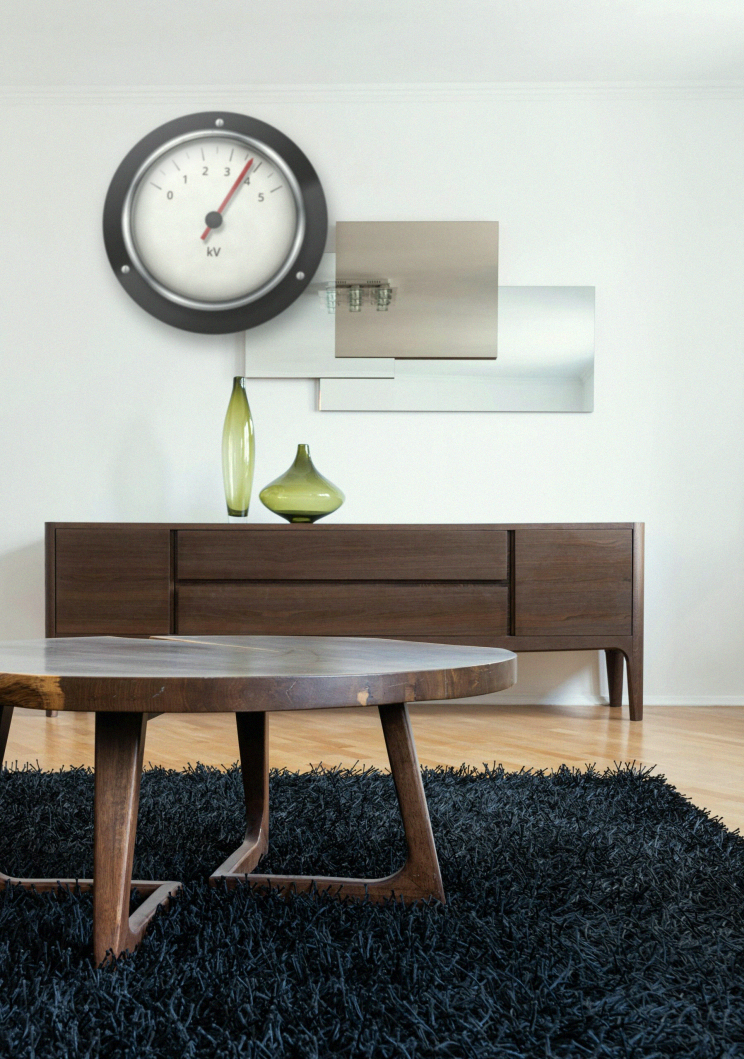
3.75 kV
